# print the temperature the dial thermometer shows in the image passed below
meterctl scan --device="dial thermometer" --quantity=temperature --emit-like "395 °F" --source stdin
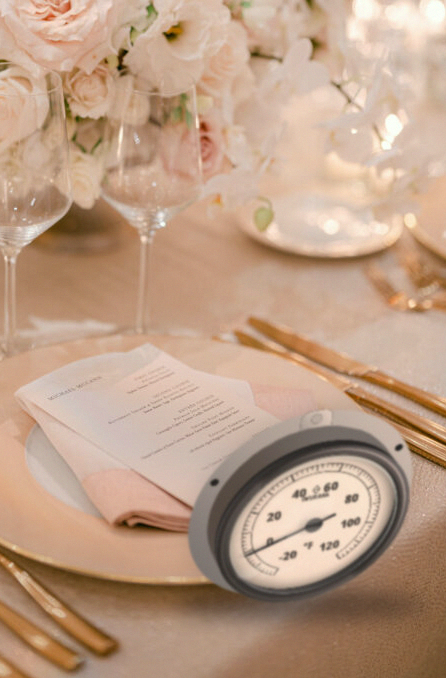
0 °F
